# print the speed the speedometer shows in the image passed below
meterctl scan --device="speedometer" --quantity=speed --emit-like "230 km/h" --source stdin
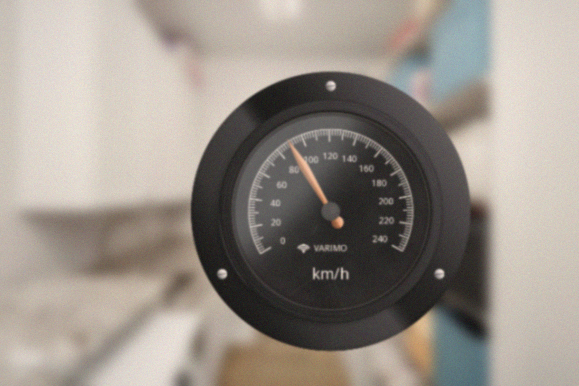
90 km/h
